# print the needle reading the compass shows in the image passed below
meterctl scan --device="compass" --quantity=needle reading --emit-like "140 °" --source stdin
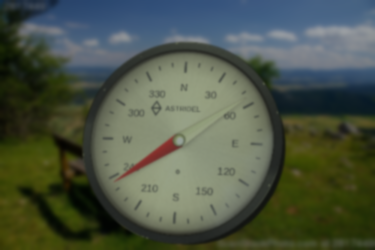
235 °
